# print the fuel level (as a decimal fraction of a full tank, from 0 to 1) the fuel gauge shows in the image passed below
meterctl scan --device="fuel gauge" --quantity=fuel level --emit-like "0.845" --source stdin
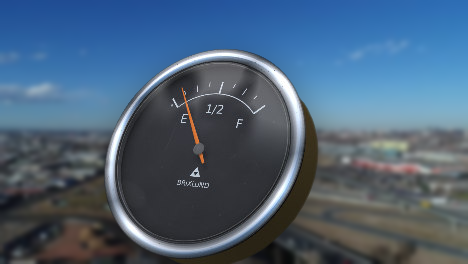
0.125
